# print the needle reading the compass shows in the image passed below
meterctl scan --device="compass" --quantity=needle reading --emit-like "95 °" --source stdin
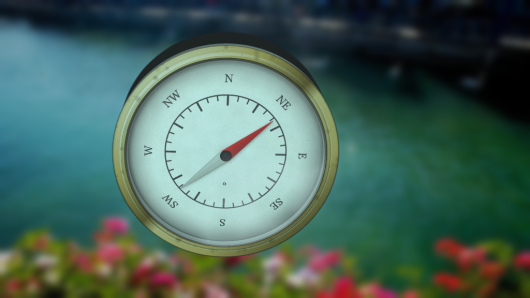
50 °
